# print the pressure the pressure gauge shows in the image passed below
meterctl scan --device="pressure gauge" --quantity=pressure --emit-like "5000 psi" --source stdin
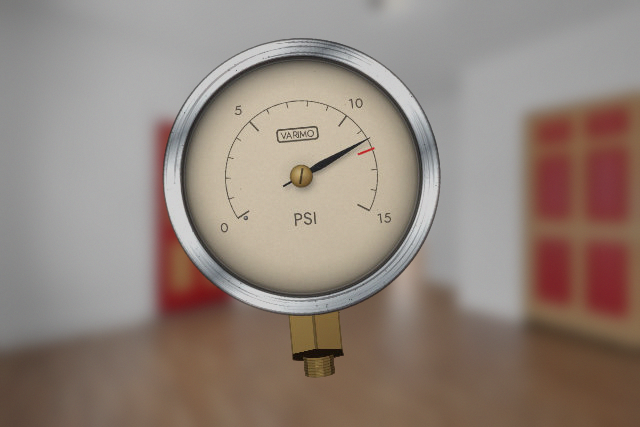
11.5 psi
